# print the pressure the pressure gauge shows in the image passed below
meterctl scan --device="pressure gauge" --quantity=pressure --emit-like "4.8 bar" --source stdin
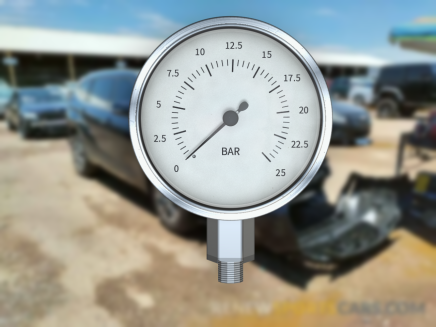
0 bar
